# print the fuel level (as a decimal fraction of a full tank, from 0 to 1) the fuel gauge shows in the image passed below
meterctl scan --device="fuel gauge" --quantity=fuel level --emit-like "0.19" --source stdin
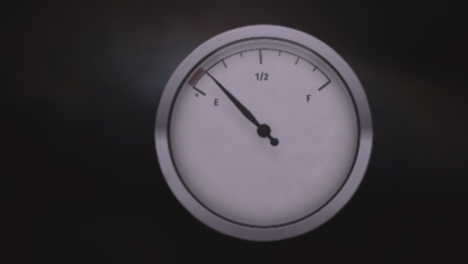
0.125
